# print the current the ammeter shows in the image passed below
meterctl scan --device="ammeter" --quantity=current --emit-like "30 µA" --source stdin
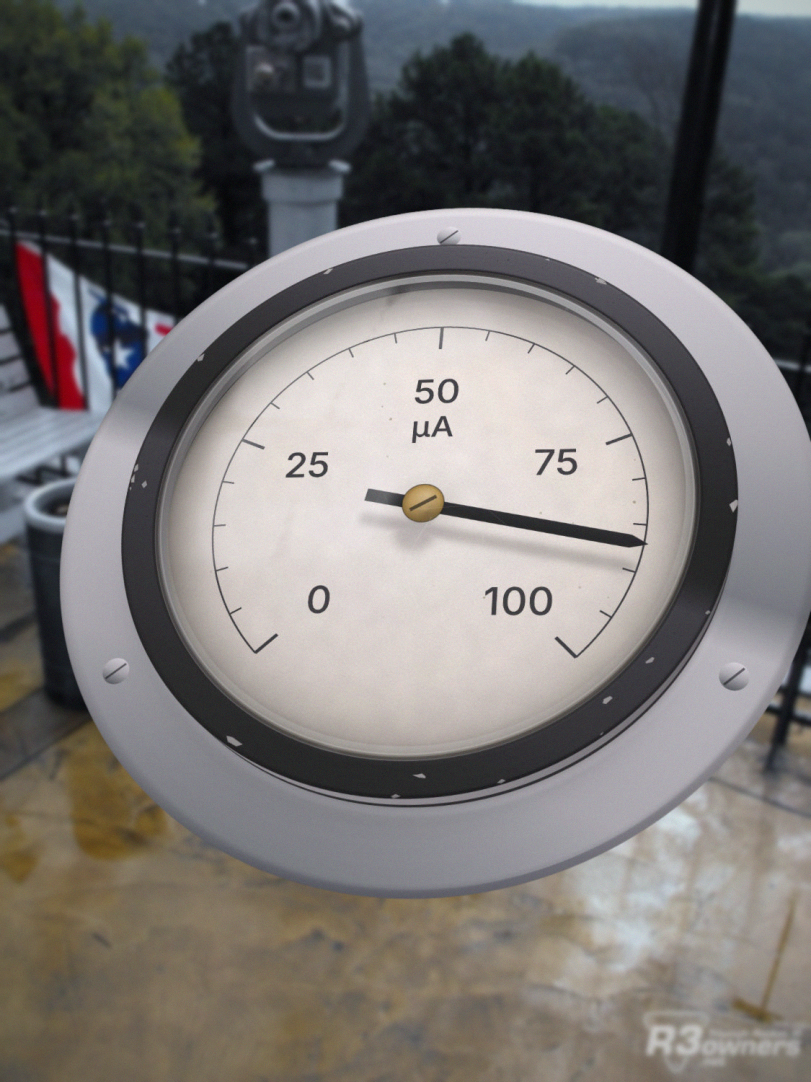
87.5 µA
